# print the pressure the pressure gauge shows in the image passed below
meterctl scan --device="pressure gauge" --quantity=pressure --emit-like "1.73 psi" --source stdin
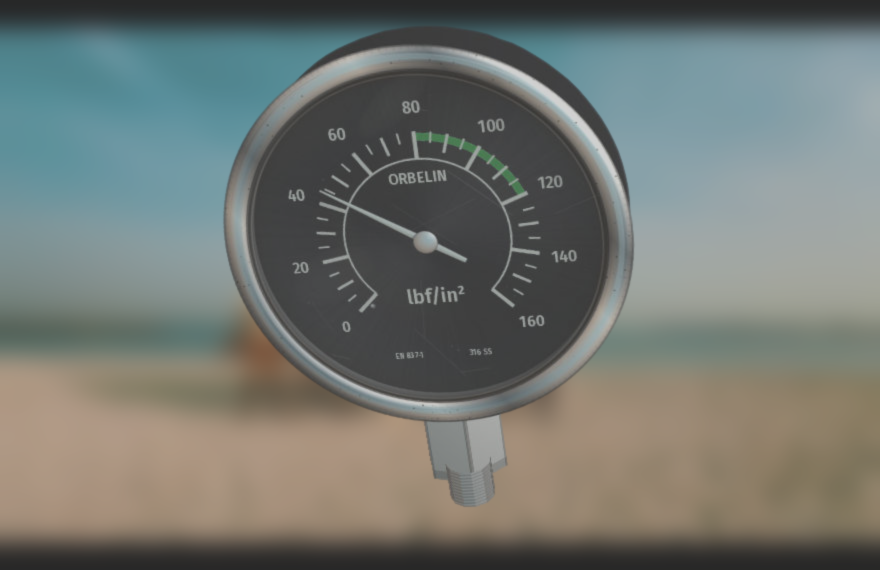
45 psi
